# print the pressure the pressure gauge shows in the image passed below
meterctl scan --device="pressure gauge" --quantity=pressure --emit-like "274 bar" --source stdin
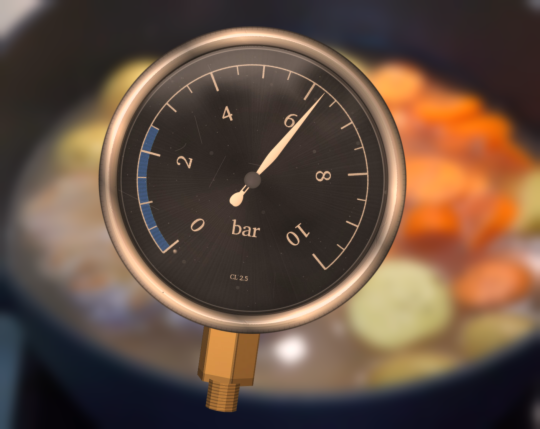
6.25 bar
